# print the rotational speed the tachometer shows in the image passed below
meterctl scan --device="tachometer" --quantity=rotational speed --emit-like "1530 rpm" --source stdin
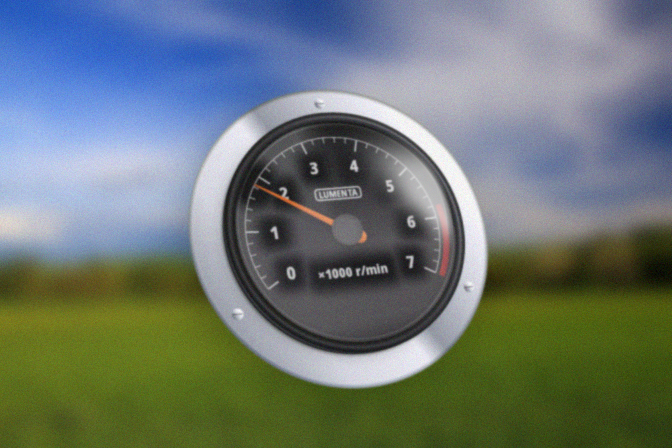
1800 rpm
